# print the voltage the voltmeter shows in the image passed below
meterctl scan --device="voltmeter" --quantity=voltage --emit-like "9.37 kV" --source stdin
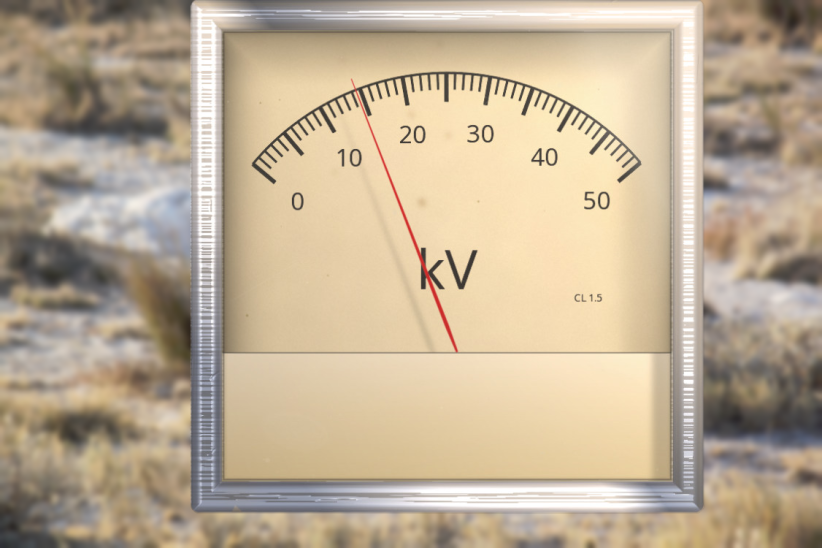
14.5 kV
